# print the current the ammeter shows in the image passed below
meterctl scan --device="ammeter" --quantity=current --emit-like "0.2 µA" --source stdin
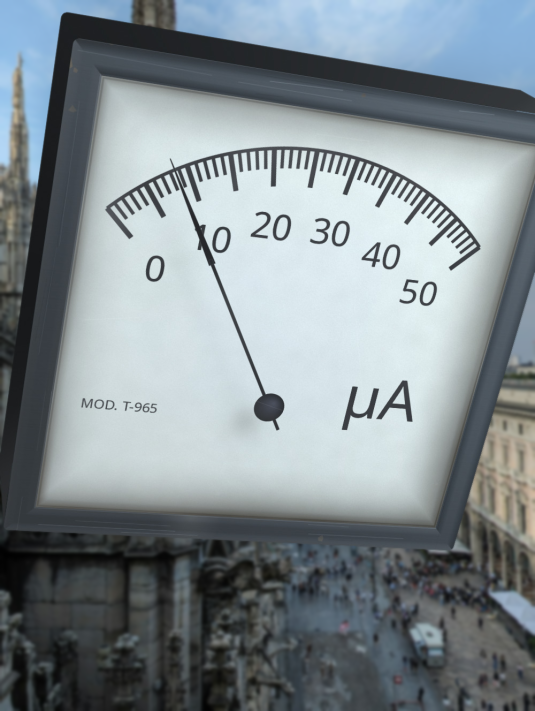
8.5 µA
